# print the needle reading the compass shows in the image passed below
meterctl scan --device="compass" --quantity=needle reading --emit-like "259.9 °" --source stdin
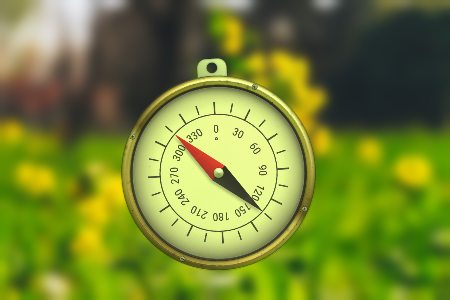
315 °
